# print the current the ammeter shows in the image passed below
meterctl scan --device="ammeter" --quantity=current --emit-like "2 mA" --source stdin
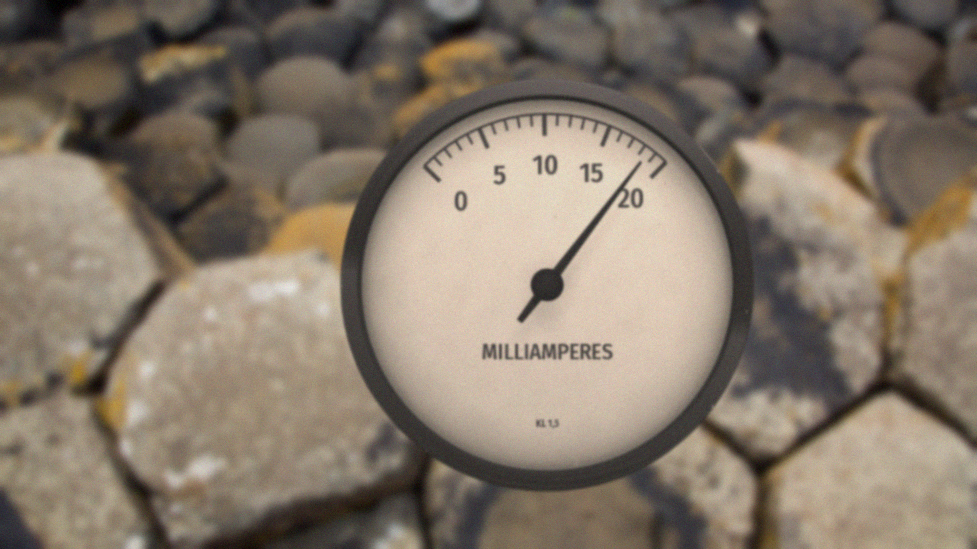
18.5 mA
